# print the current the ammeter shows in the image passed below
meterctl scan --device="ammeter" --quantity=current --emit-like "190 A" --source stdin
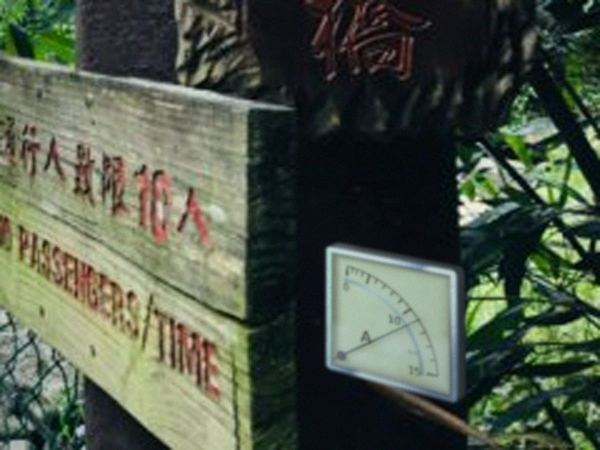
11 A
